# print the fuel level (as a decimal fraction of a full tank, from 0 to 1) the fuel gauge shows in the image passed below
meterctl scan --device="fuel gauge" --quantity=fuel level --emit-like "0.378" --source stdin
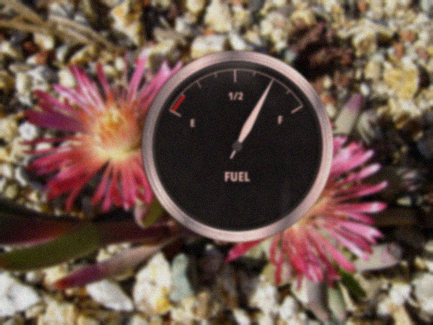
0.75
